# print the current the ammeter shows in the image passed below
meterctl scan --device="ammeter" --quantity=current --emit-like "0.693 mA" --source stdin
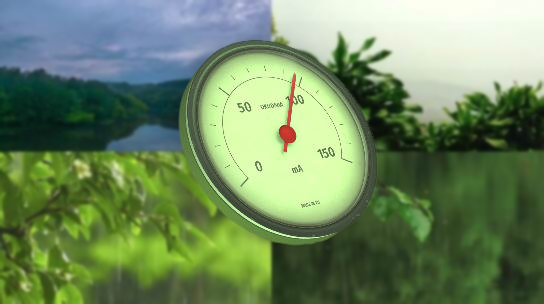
95 mA
